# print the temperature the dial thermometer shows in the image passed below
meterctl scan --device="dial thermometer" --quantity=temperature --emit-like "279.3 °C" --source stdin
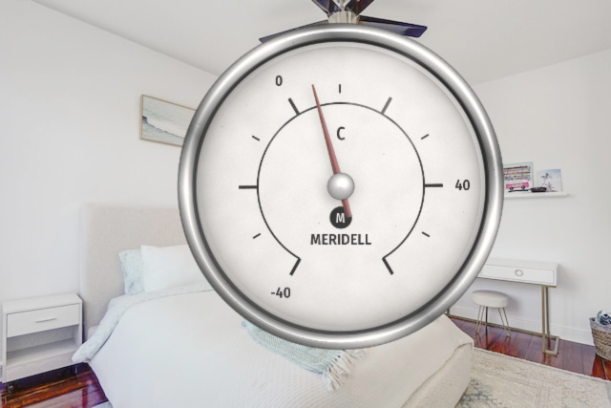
5 °C
